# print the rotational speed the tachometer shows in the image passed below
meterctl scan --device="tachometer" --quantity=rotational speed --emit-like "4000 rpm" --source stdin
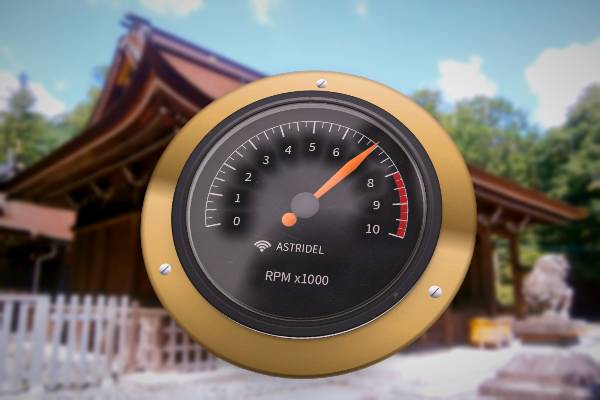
7000 rpm
